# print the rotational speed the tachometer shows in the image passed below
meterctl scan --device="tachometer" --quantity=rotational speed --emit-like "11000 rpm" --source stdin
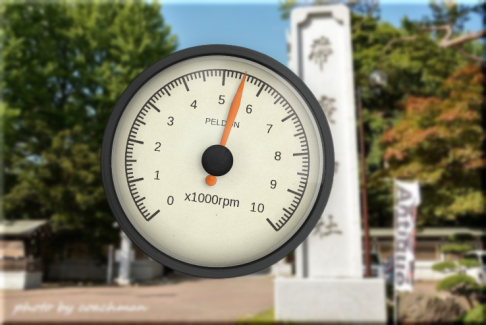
5500 rpm
